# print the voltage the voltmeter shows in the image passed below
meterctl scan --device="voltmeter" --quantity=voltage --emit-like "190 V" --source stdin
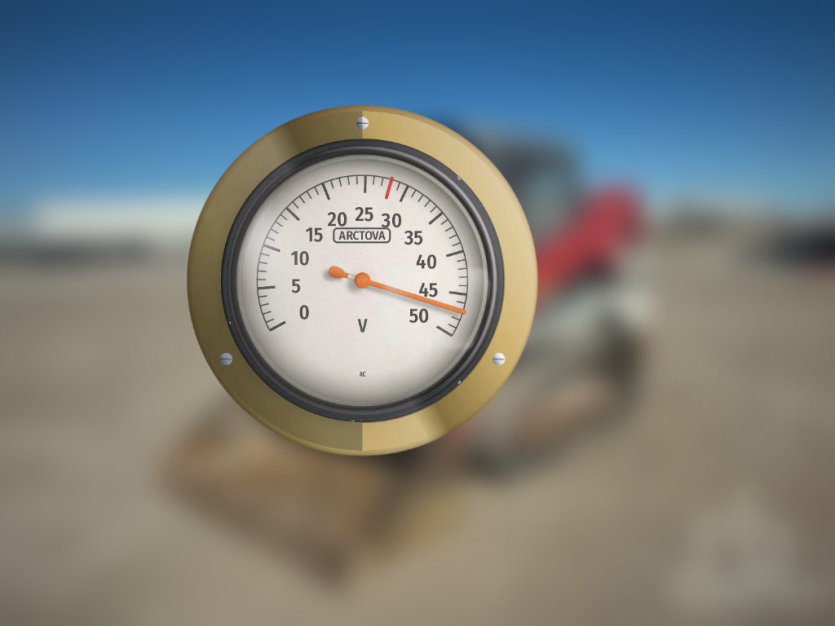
47 V
